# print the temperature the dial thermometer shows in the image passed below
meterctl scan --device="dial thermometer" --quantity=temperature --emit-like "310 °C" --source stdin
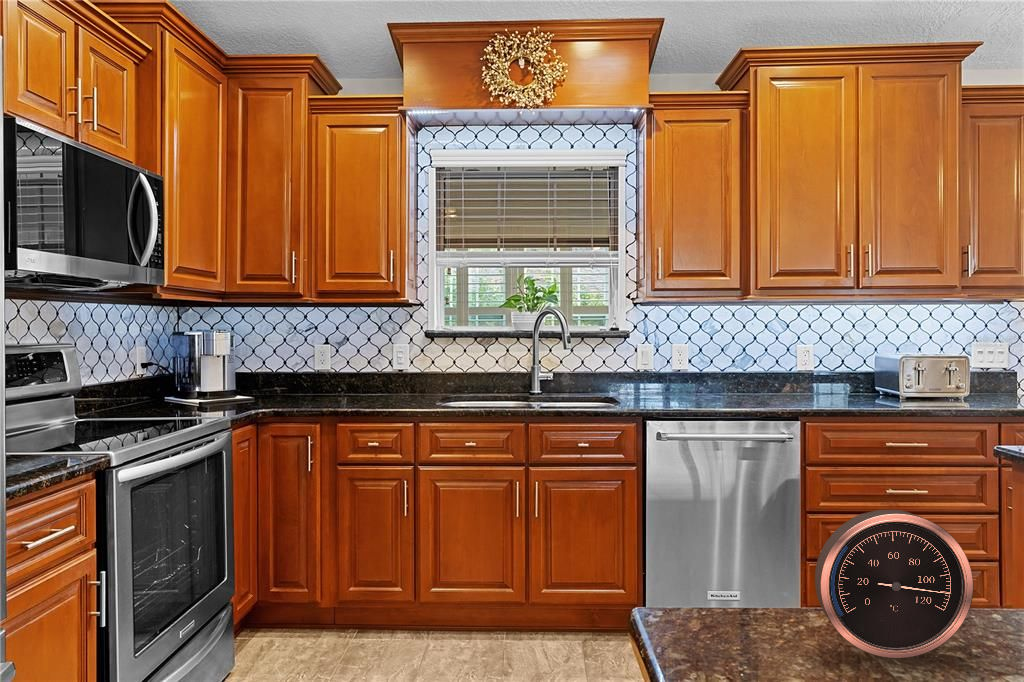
110 °C
